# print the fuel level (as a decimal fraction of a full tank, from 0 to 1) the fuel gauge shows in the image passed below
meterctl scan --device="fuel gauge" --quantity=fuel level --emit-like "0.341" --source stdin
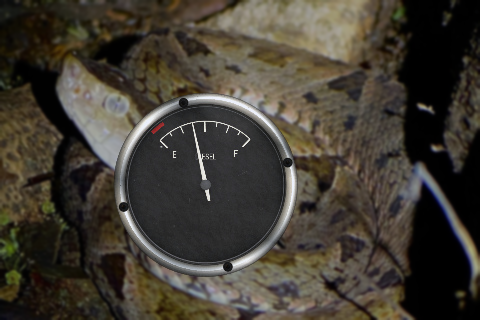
0.375
